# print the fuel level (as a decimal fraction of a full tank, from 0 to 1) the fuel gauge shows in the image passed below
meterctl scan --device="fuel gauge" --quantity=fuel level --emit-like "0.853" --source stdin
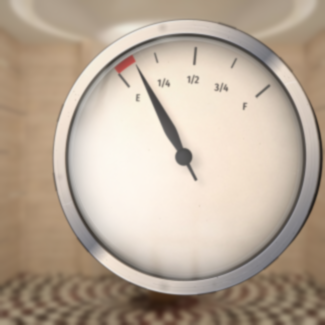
0.125
